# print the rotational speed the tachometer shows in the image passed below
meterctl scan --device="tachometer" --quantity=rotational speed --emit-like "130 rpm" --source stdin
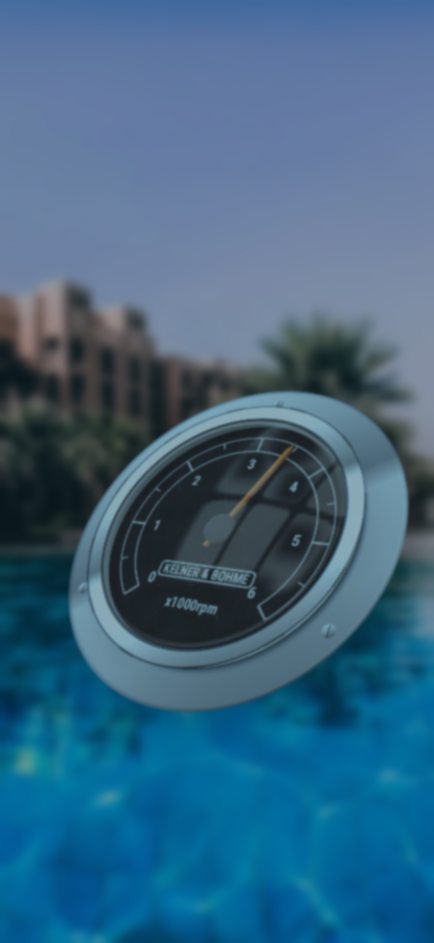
3500 rpm
